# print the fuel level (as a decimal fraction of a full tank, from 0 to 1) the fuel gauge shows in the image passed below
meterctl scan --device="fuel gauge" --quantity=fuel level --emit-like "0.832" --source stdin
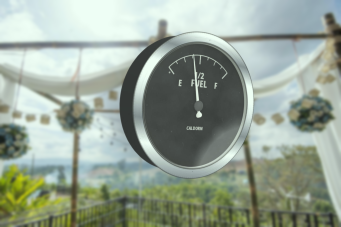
0.375
